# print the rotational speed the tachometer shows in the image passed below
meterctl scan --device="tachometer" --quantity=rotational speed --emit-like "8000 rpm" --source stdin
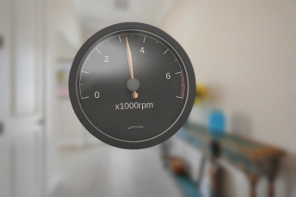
3250 rpm
